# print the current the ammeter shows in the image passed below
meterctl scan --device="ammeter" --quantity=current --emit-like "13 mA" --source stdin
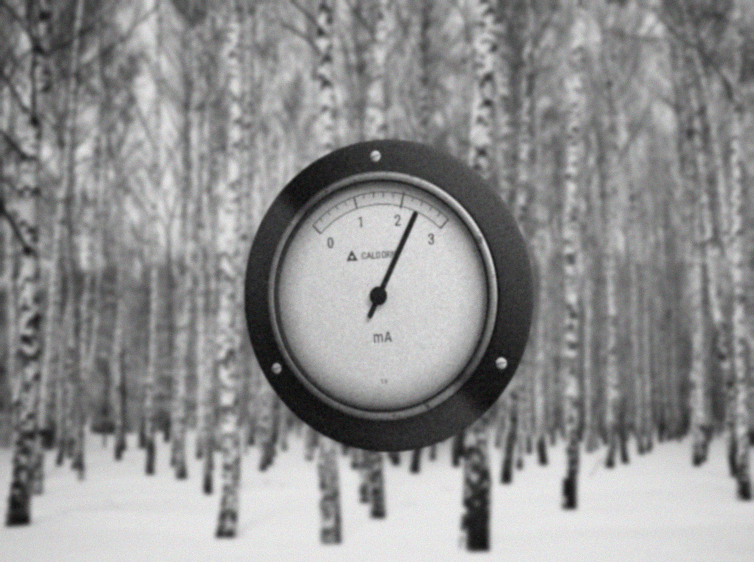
2.4 mA
